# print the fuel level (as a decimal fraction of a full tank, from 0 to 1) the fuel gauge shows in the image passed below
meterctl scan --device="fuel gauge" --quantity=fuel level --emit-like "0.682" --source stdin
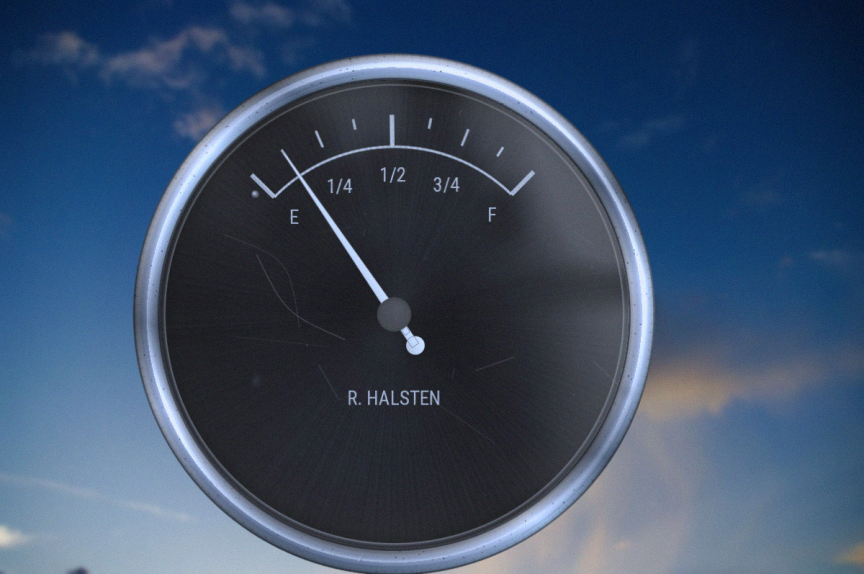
0.125
